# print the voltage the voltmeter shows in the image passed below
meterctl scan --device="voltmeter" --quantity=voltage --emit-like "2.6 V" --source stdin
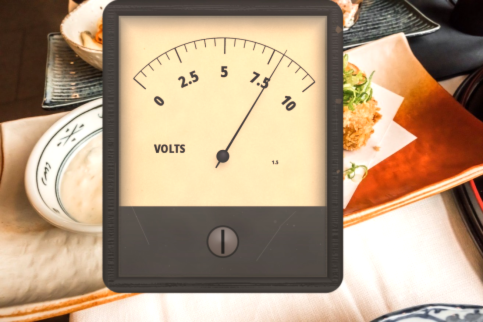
8 V
